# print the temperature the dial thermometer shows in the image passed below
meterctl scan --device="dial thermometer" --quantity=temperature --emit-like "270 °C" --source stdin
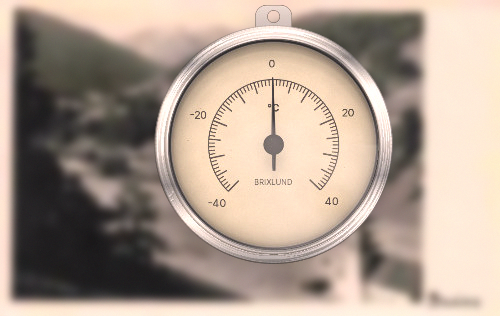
0 °C
